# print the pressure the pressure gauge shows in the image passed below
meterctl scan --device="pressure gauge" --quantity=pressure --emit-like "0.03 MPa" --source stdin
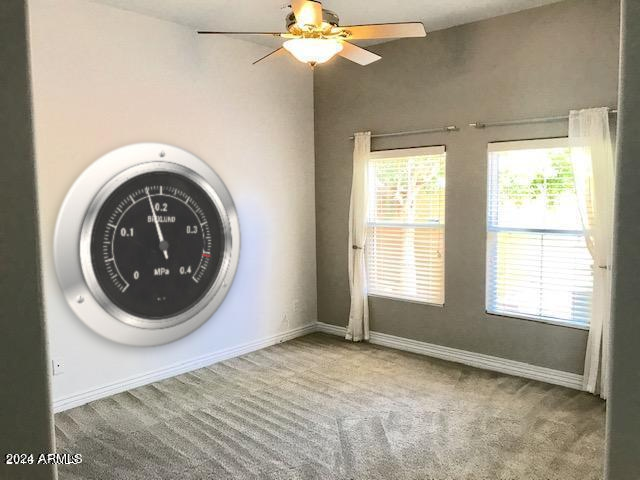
0.175 MPa
